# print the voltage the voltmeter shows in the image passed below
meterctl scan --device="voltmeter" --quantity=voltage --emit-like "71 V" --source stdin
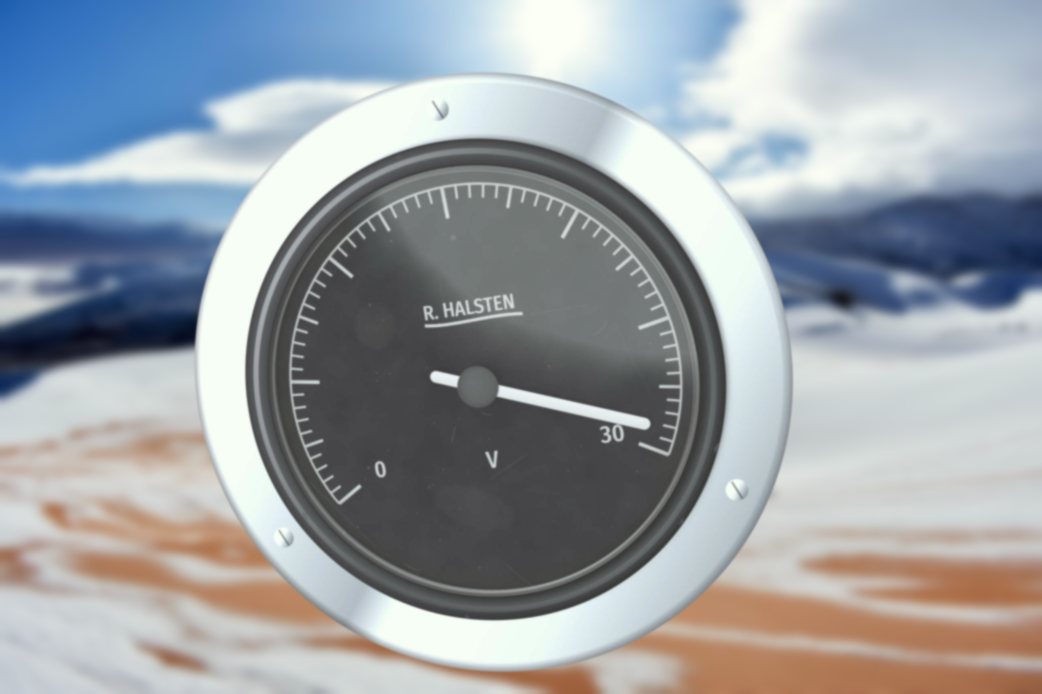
29 V
